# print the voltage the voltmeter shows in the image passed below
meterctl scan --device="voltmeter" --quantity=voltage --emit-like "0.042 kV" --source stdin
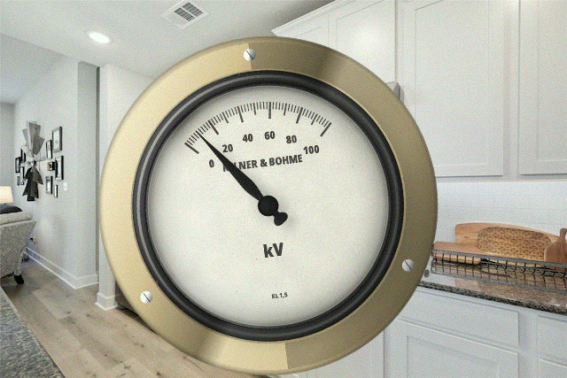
10 kV
